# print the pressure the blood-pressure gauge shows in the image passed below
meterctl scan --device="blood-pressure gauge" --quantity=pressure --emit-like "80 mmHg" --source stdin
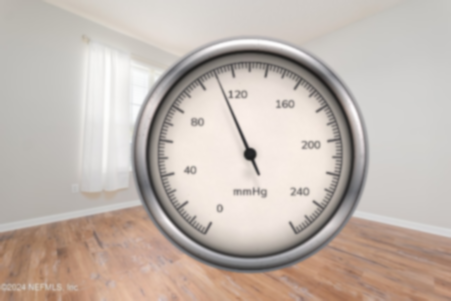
110 mmHg
